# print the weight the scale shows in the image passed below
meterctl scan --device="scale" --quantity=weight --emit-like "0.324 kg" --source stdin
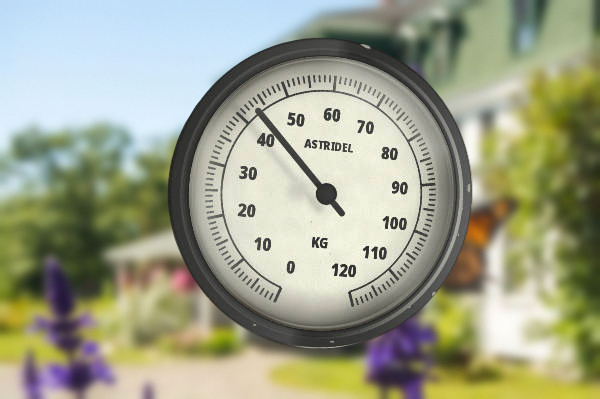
43 kg
